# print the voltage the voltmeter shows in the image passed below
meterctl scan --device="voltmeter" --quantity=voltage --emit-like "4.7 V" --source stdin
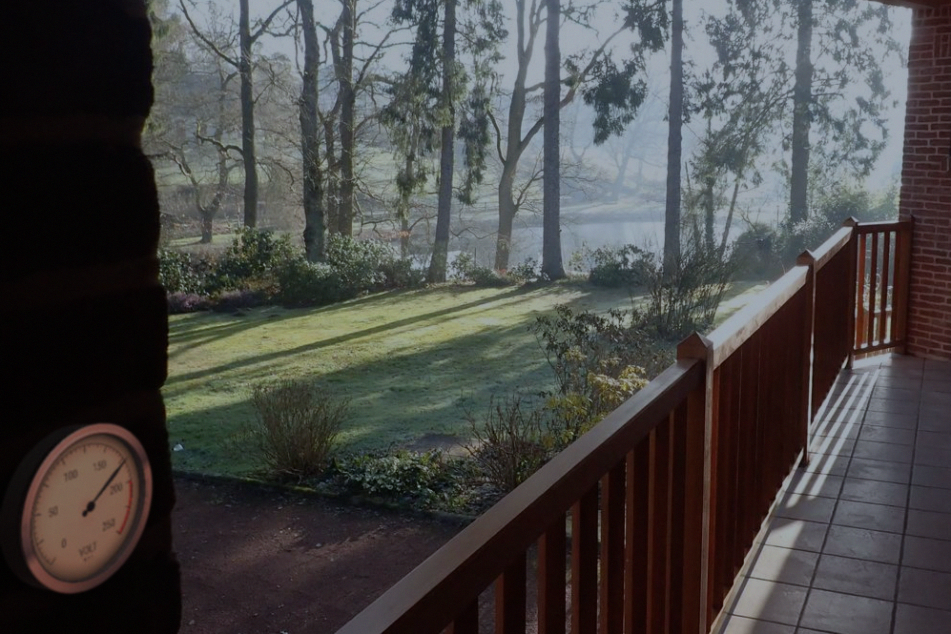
175 V
